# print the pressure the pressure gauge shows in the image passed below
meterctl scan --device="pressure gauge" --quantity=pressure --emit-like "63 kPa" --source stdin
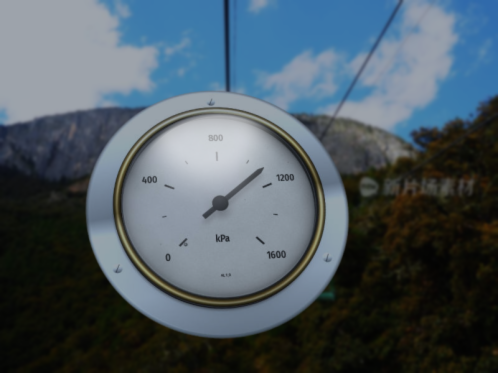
1100 kPa
